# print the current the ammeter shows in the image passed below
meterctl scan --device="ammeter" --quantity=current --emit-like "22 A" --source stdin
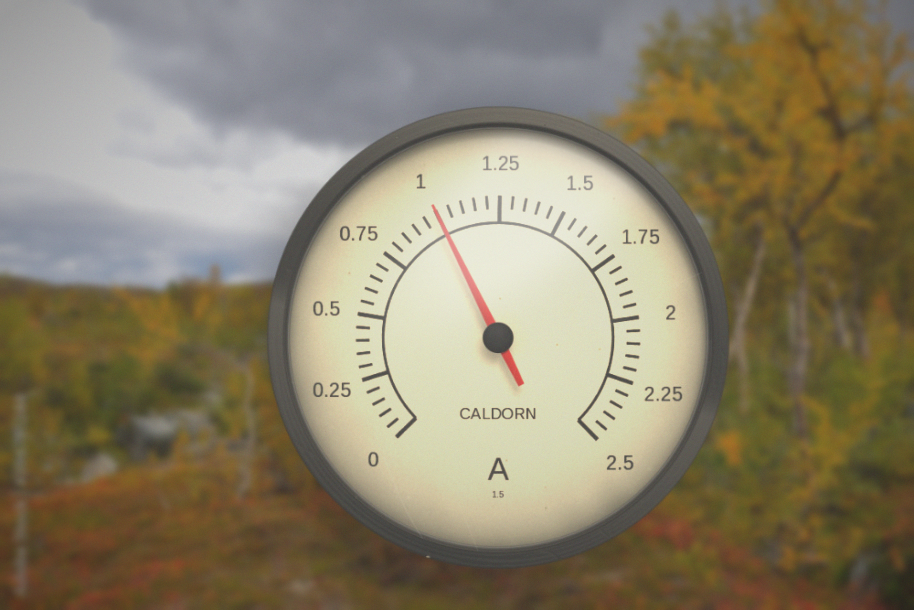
1 A
